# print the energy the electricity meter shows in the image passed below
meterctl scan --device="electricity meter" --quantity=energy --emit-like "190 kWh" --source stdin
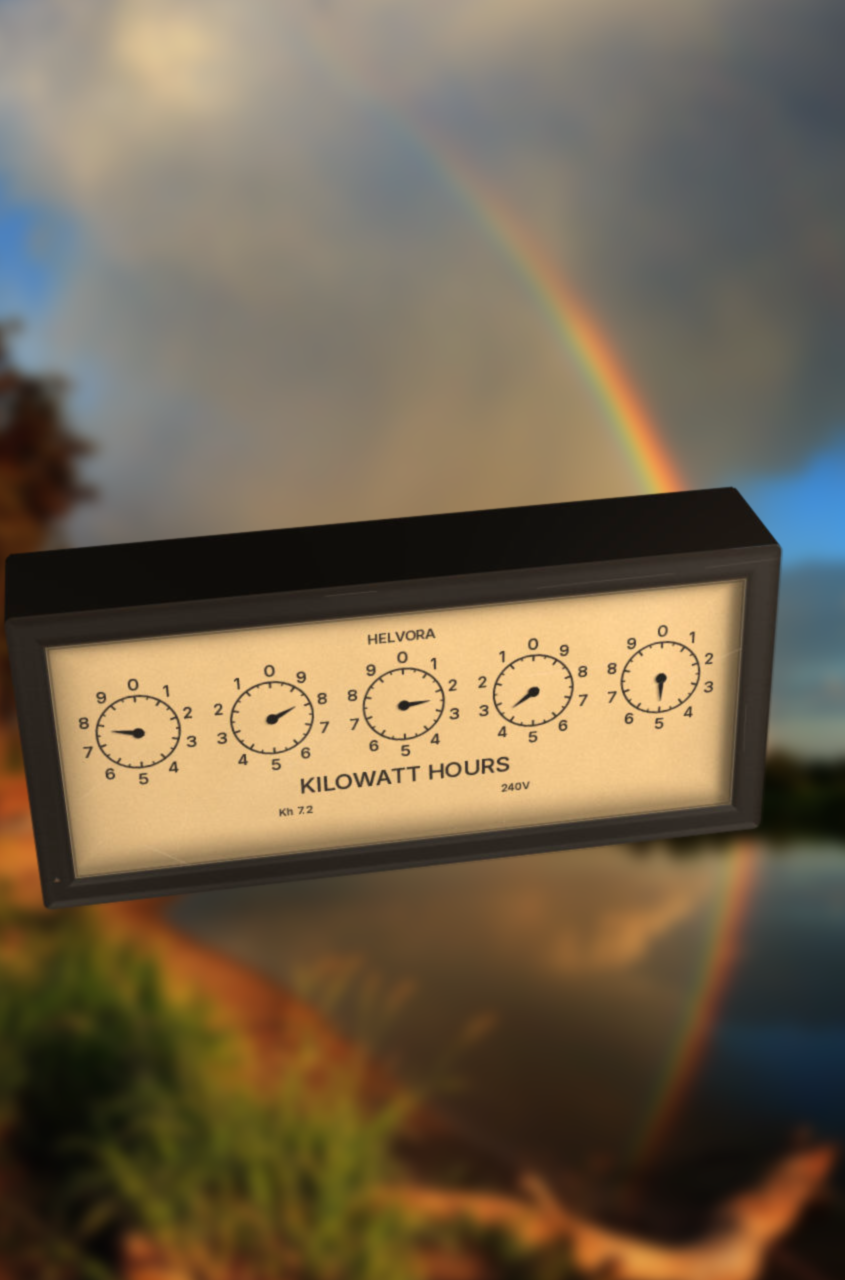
78235 kWh
